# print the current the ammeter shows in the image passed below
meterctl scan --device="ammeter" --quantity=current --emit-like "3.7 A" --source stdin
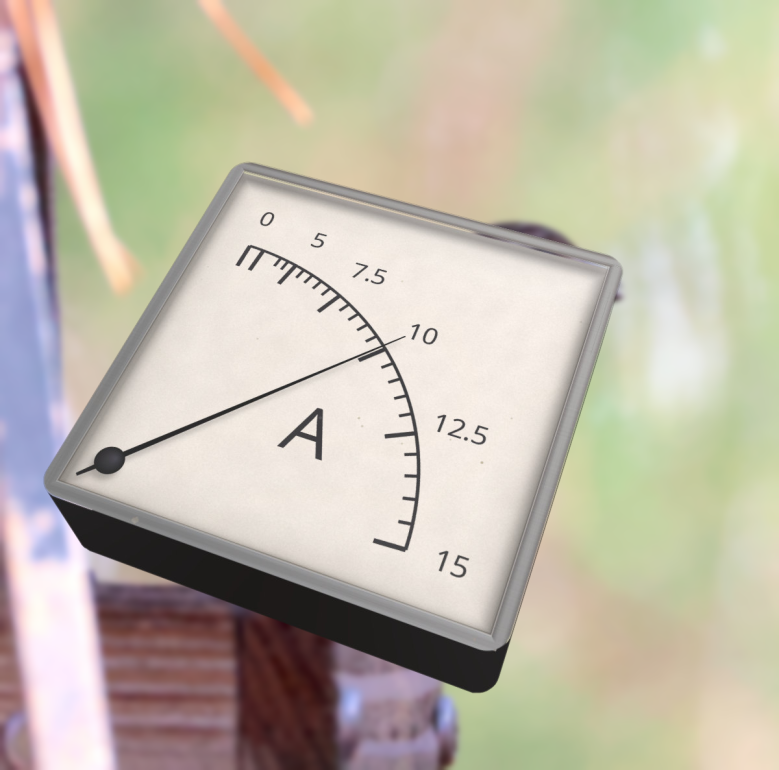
10 A
